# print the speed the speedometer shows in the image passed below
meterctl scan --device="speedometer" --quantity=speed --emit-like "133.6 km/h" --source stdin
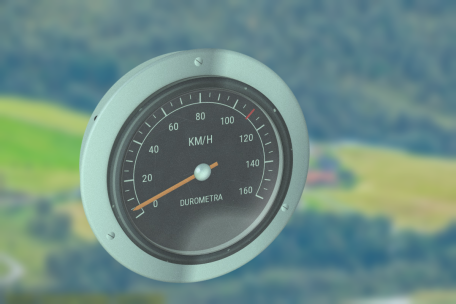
5 km/h
